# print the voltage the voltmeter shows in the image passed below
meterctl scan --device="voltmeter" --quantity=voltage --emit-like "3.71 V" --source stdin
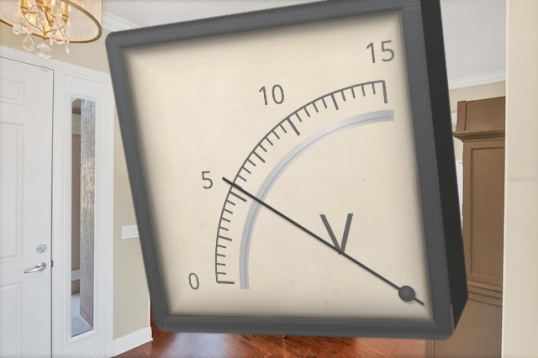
5.5 V
